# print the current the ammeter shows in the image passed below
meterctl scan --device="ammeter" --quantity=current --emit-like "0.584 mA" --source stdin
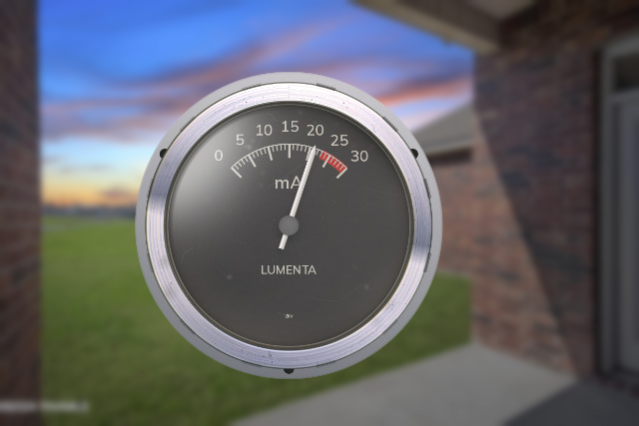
21 mA
